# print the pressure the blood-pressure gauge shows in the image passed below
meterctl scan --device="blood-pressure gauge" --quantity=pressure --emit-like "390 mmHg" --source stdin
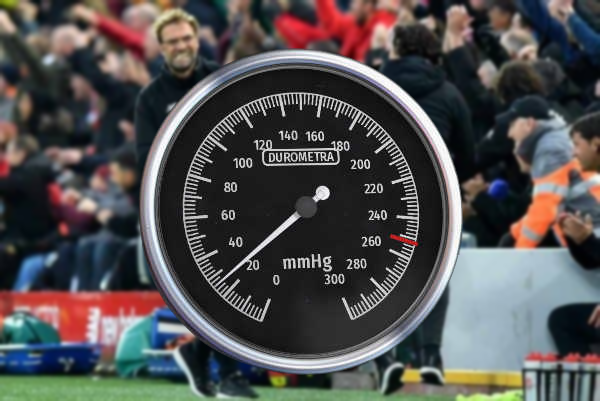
26 mmHg
